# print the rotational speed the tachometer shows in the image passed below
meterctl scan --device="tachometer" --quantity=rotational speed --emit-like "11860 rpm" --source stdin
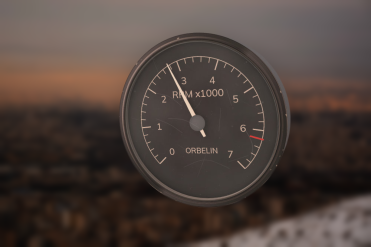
2800 rpm
